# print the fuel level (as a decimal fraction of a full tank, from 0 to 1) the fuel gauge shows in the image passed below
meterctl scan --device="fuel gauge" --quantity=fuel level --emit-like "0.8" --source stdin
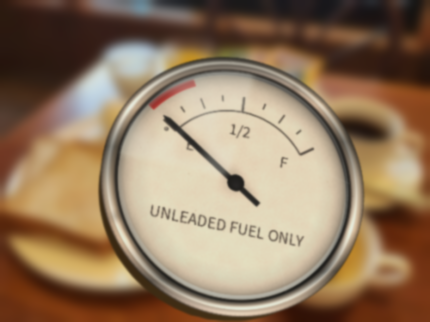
0
